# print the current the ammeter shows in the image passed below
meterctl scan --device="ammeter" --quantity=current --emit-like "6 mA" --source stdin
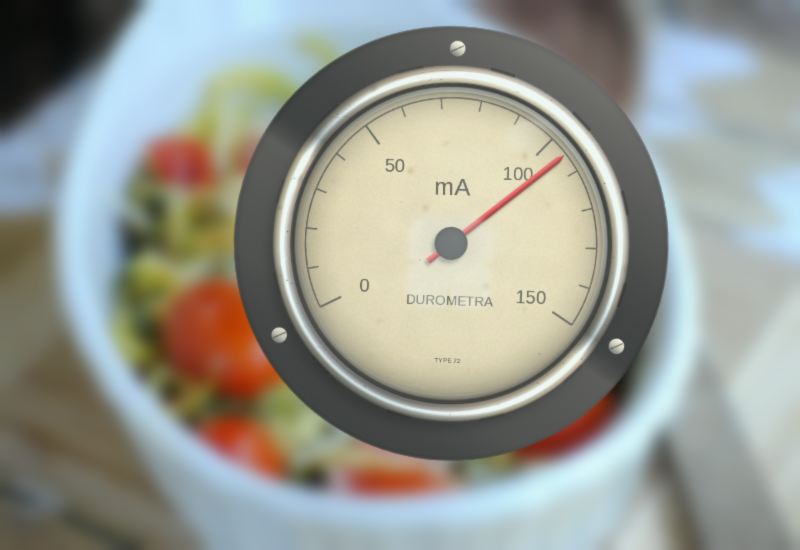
105 mA
